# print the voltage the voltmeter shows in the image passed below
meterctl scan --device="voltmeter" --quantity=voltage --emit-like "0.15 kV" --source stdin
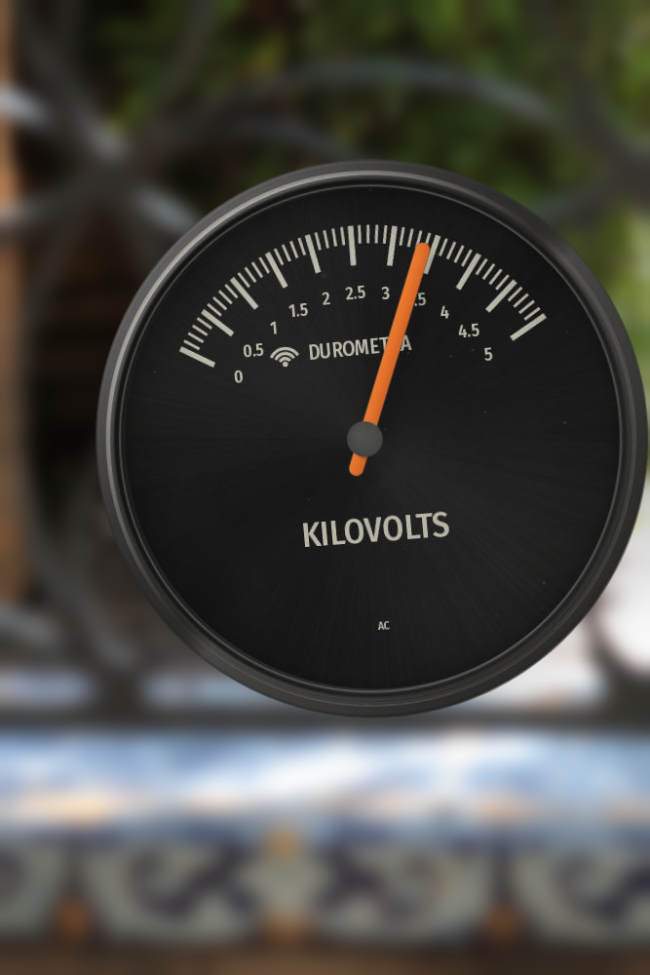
3.4 kV
